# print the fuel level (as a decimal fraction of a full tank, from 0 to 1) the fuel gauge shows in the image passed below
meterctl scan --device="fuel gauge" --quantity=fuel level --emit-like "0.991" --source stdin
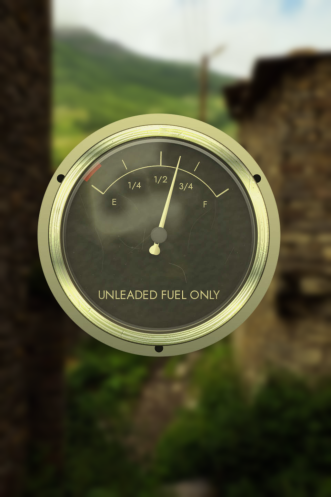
0.625
